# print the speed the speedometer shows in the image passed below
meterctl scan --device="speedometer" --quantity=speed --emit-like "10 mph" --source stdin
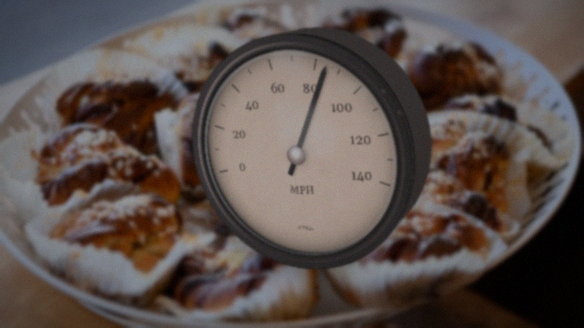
85 mph
